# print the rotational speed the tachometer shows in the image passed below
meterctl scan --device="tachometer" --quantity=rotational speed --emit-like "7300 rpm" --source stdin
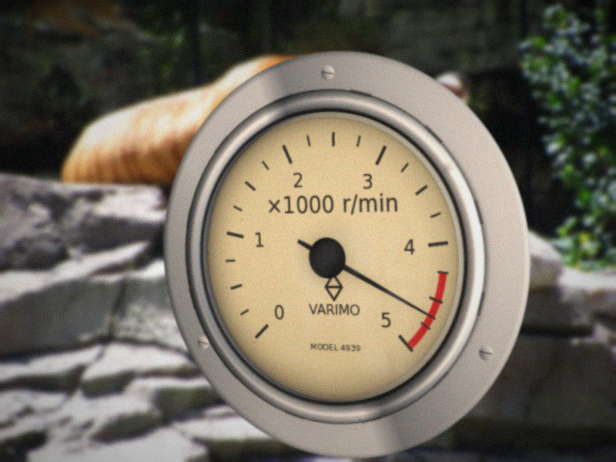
4625 rpm
